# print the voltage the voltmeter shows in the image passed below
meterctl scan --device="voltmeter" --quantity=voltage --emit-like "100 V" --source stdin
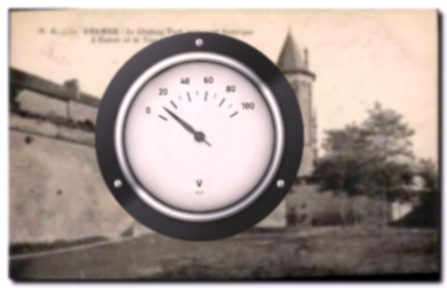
10 V
